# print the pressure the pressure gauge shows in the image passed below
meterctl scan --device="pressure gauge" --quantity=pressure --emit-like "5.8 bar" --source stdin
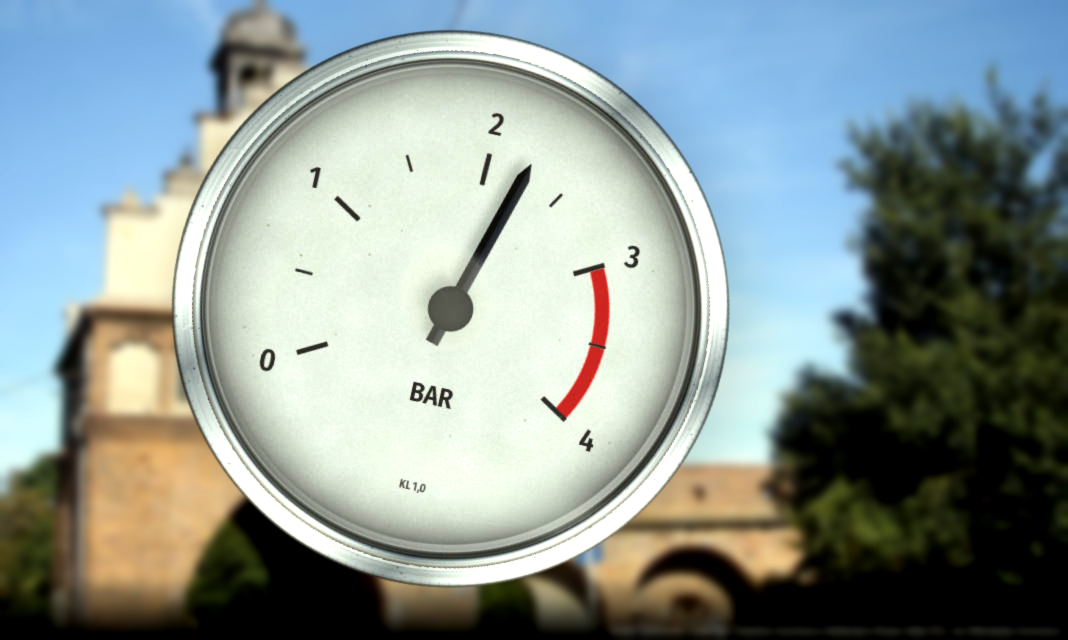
2.25 bar
